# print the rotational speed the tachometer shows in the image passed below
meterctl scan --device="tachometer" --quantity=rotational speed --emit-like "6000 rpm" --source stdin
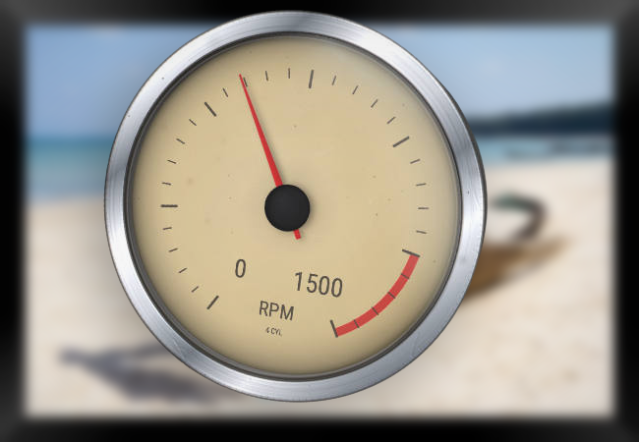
600 rpm
